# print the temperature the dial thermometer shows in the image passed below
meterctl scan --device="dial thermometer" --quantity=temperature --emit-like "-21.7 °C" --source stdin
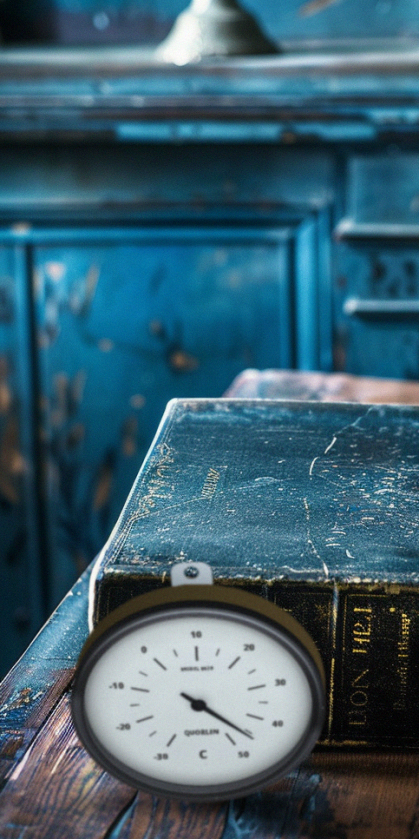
45 °C
